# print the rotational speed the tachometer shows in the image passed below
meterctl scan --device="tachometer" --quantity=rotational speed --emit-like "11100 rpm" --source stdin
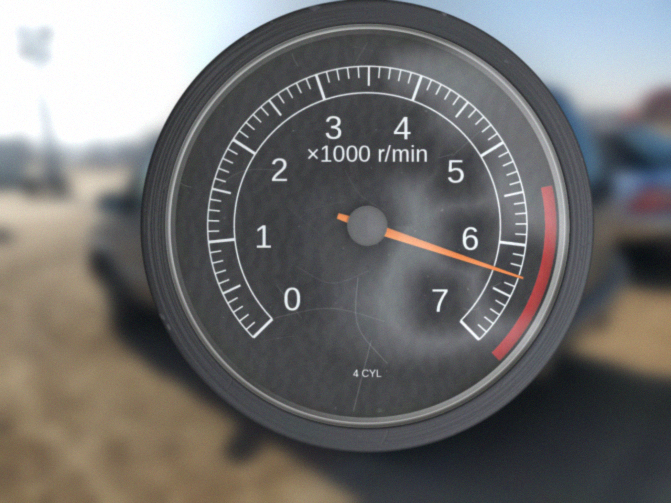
6300 rpm
